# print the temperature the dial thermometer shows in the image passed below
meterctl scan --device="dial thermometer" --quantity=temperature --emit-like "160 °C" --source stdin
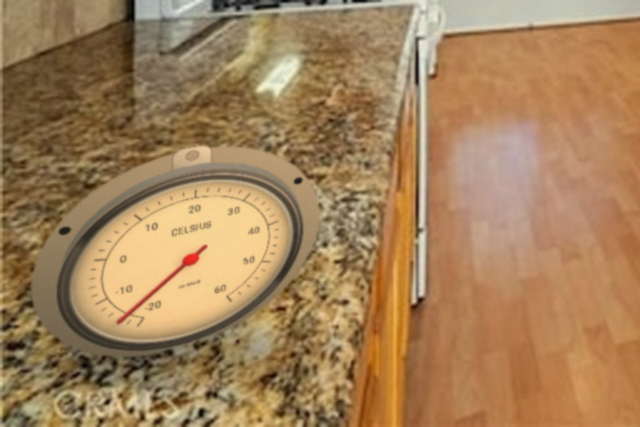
-16 °C
